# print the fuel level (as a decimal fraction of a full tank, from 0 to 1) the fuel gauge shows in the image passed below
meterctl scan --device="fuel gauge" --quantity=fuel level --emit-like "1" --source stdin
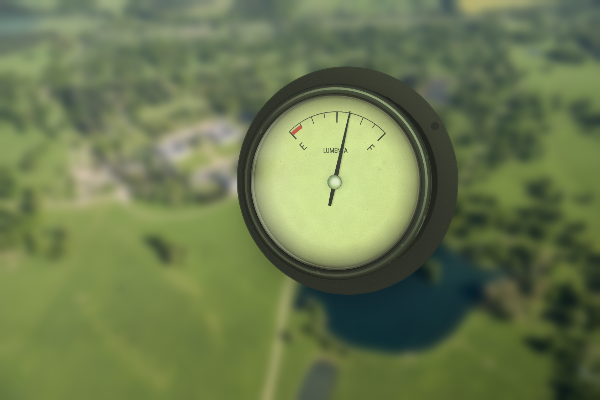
0.625
